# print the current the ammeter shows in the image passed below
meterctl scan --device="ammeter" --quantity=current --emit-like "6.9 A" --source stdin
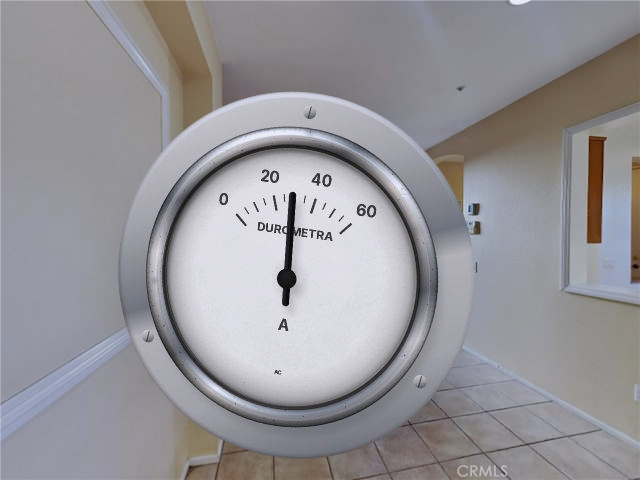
30 A
